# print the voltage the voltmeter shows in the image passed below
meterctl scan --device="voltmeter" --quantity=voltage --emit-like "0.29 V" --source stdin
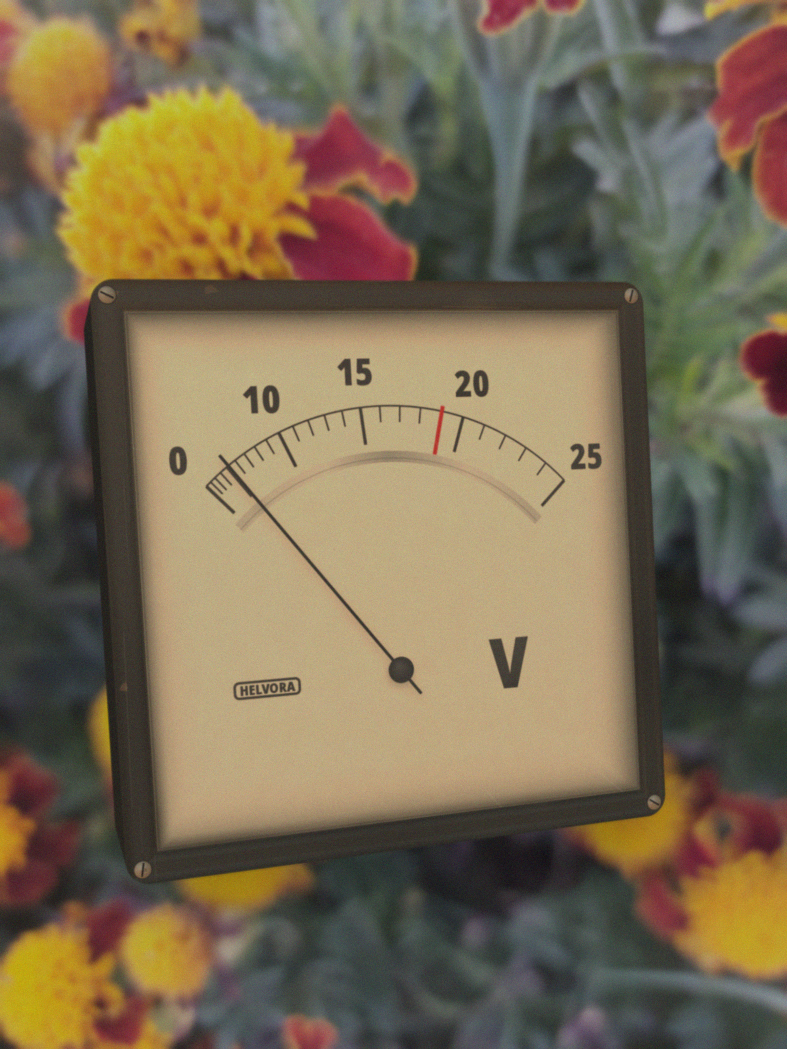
5 V
